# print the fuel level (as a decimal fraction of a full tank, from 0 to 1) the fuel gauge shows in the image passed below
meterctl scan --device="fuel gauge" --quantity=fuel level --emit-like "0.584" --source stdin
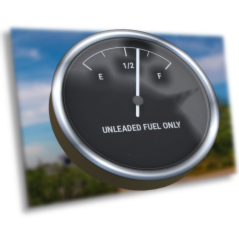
0.625
